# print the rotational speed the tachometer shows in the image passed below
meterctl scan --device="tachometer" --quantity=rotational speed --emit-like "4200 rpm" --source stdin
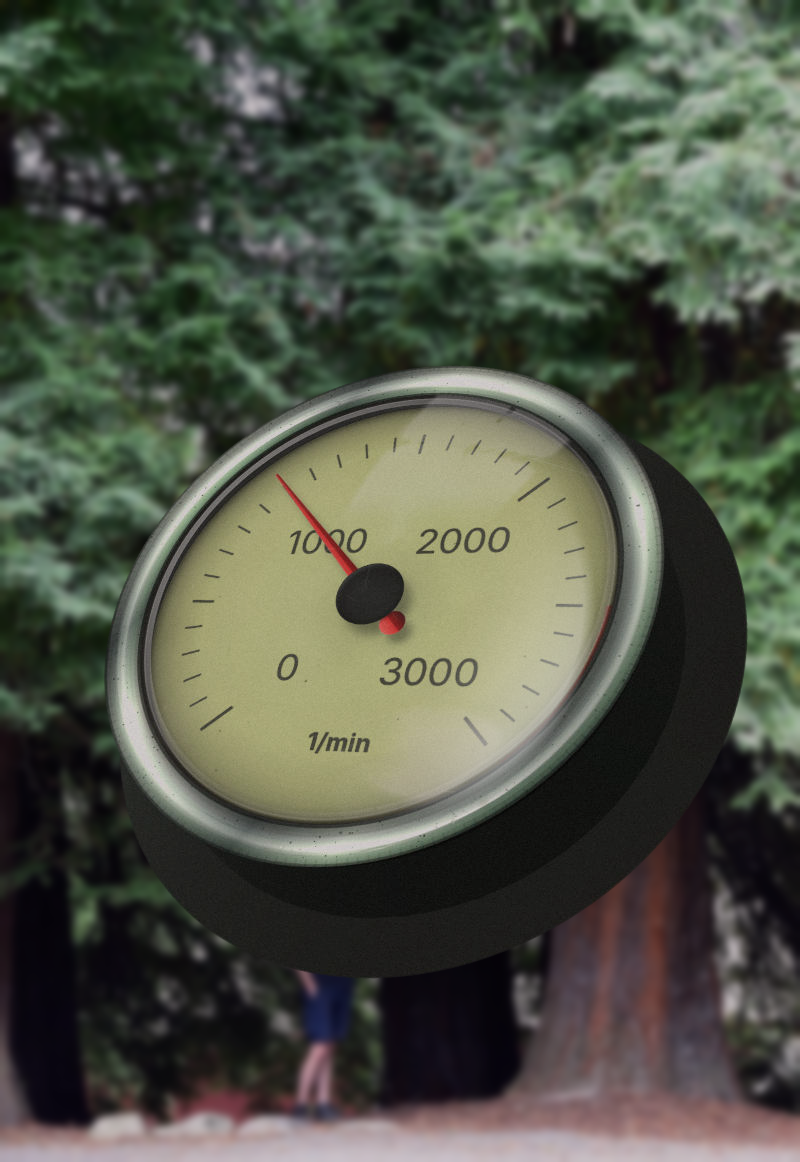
1000 rpm
